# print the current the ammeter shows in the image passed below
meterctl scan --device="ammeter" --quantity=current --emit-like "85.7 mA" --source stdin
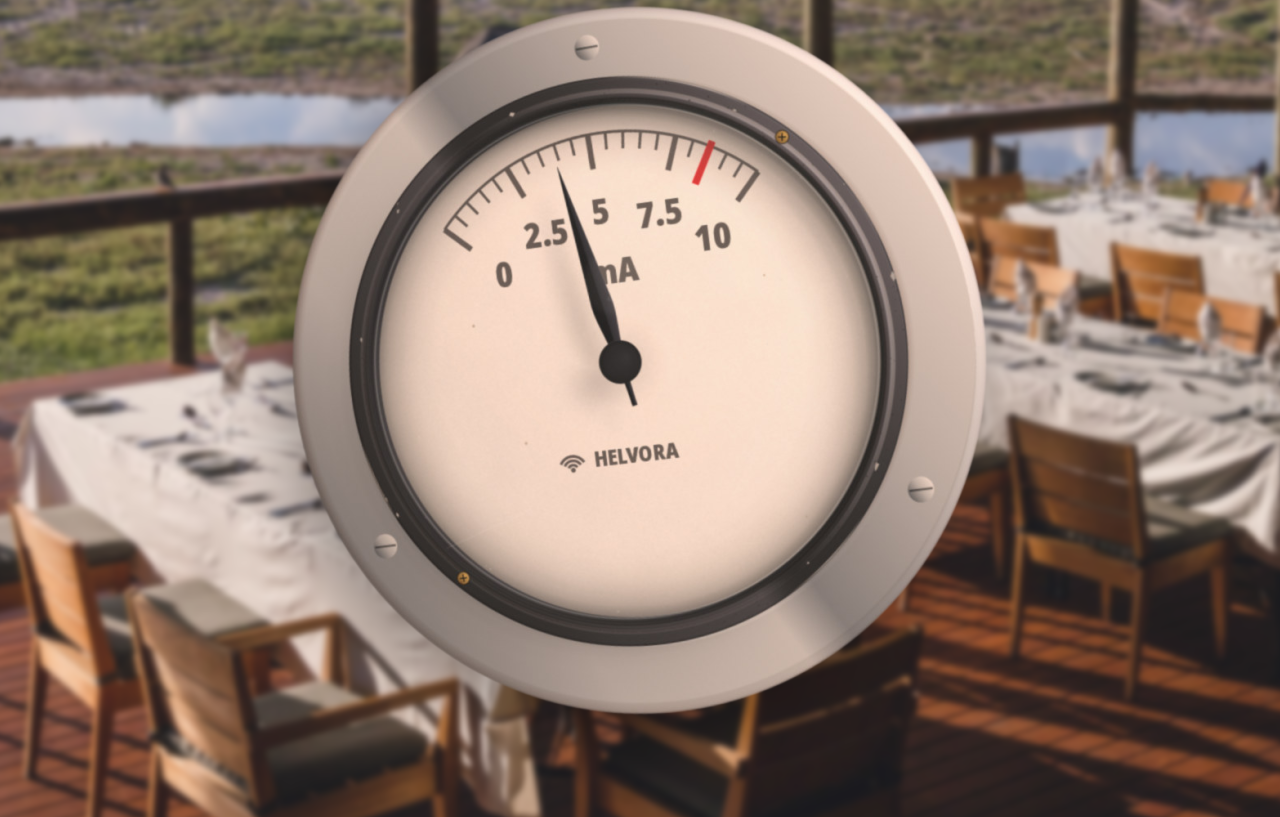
4 mA
